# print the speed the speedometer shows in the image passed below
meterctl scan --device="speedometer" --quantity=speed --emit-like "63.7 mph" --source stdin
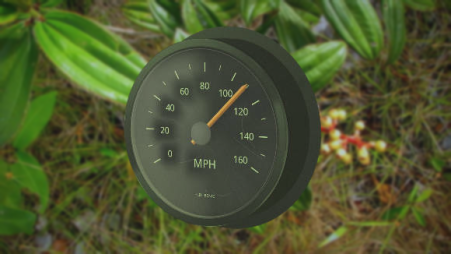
110 mph
